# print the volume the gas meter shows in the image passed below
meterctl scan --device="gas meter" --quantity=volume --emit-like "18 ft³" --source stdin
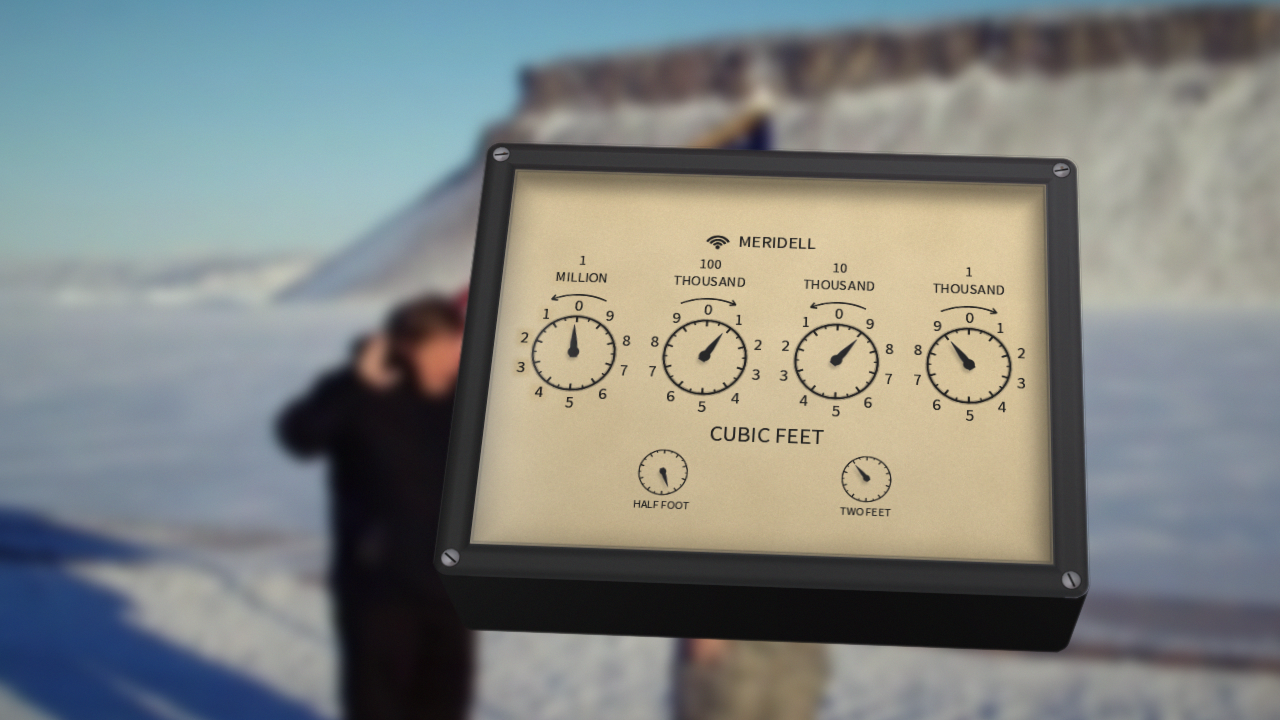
8900 ft³
